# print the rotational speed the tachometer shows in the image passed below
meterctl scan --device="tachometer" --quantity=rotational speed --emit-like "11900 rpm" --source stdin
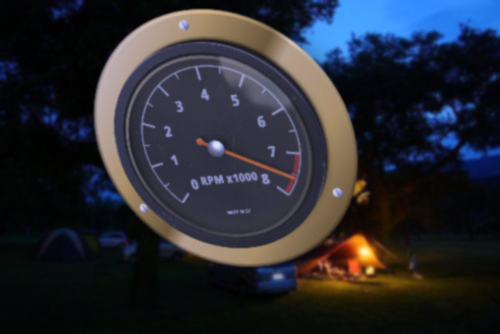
7500 rpm
